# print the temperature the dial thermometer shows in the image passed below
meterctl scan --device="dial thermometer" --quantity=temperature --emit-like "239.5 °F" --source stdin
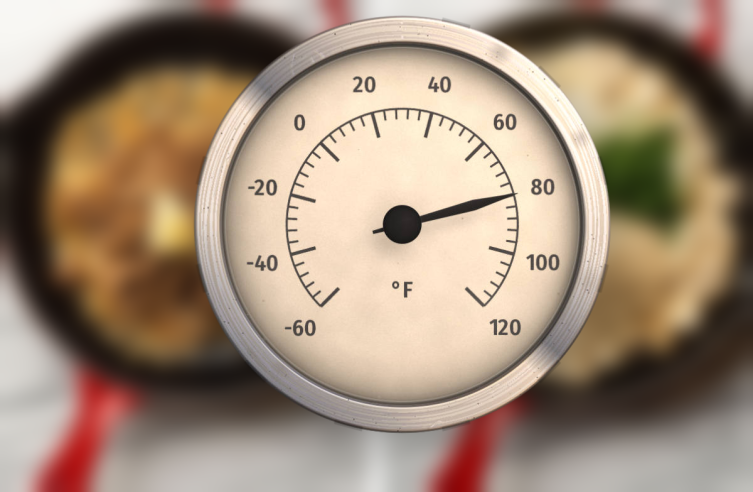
80 °F
